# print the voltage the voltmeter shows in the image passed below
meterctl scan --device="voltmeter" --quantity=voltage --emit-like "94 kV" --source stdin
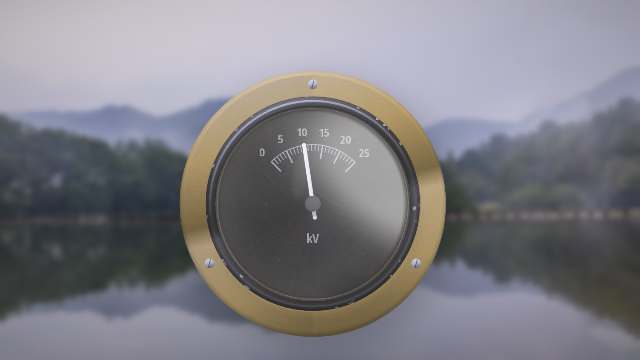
10 kV
